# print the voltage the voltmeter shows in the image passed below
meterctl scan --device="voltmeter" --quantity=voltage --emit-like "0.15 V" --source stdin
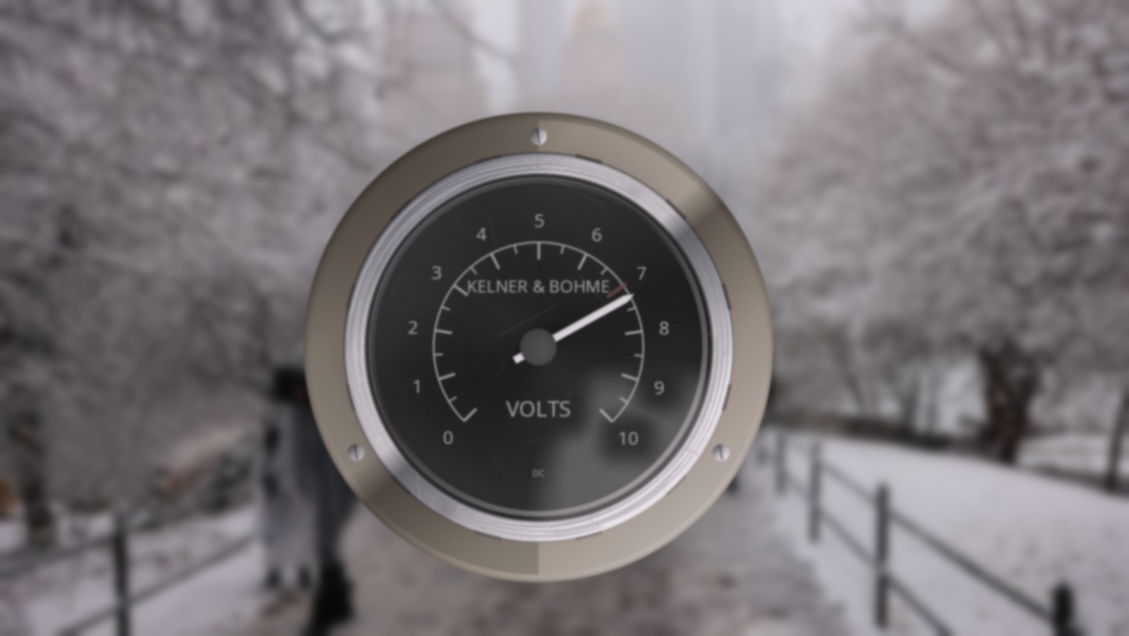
7.25 V
